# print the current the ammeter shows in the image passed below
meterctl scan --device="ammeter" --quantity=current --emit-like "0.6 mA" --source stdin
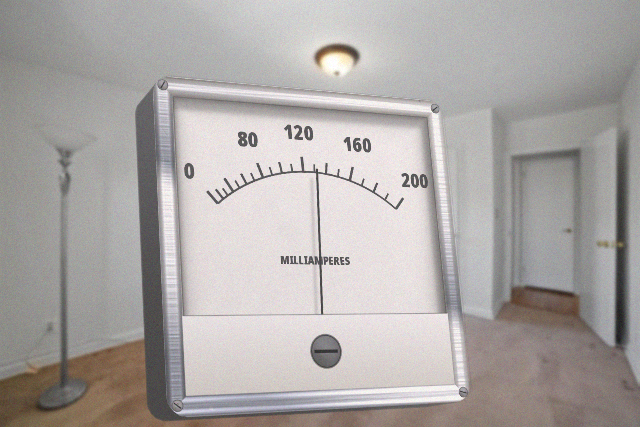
130 mA
